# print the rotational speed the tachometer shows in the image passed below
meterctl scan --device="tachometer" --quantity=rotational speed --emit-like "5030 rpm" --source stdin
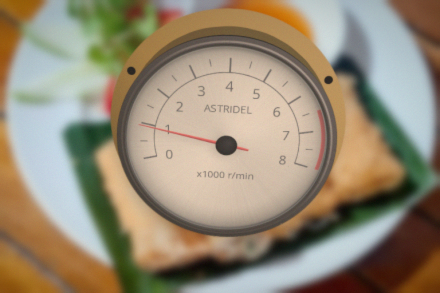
1000 rpm
